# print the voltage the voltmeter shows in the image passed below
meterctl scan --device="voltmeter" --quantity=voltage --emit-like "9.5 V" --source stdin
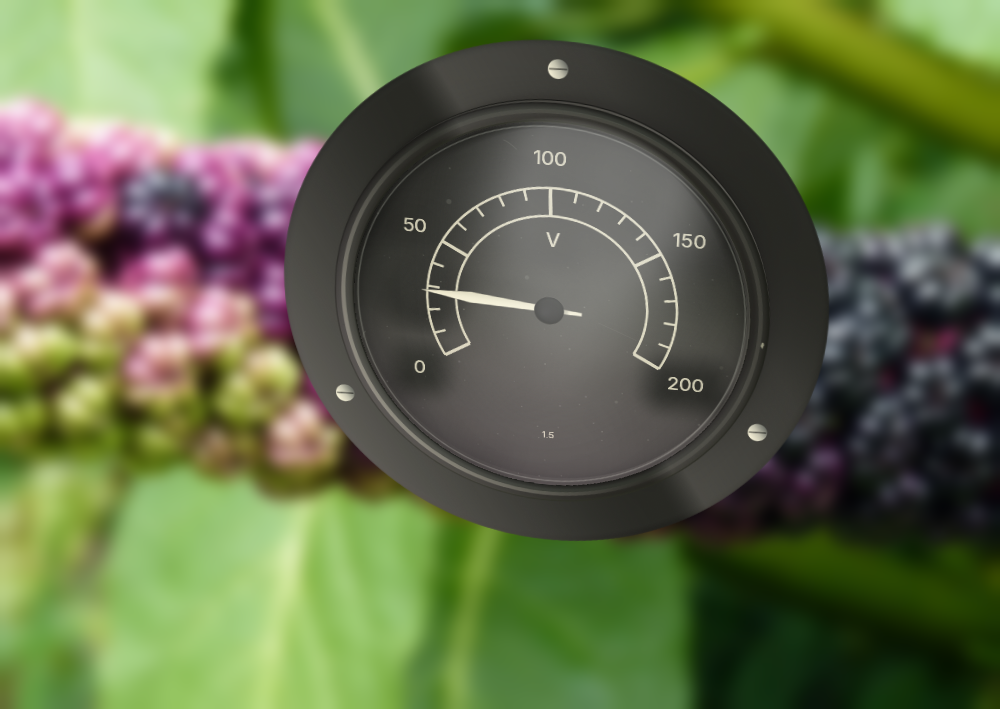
30 V
